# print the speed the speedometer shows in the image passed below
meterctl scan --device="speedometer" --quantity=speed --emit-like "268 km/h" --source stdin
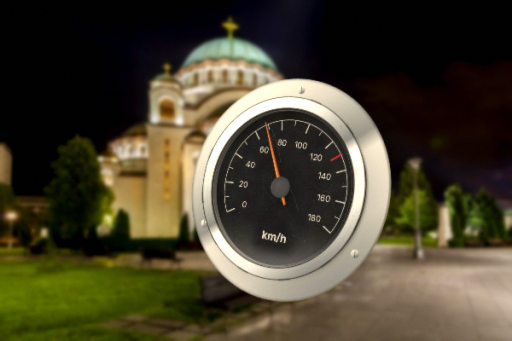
70 km/h
